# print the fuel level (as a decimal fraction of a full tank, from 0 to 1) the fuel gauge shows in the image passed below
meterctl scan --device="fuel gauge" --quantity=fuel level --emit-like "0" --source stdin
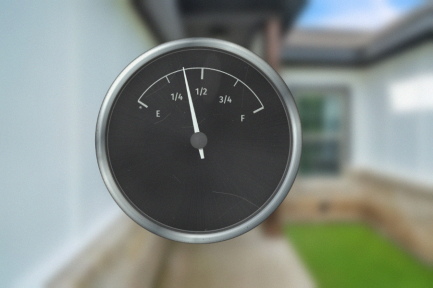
0.375
